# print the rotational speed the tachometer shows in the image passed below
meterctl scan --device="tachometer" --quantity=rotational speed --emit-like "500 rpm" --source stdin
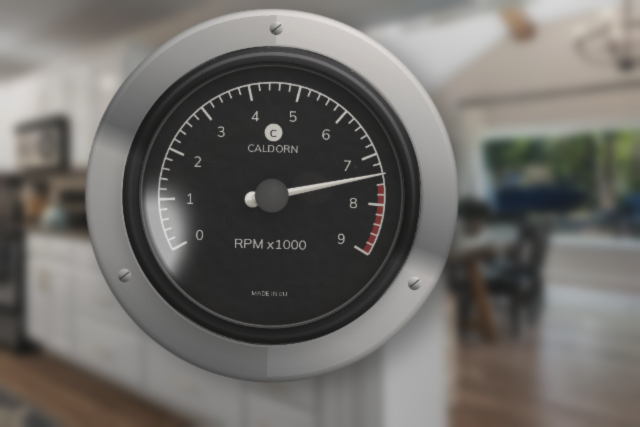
7400 rpm
